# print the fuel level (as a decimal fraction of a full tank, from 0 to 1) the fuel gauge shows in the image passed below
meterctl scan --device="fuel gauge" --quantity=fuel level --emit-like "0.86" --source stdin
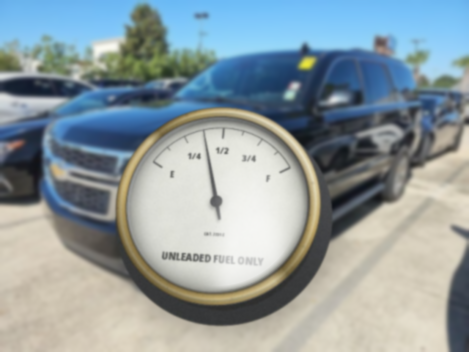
0.375
